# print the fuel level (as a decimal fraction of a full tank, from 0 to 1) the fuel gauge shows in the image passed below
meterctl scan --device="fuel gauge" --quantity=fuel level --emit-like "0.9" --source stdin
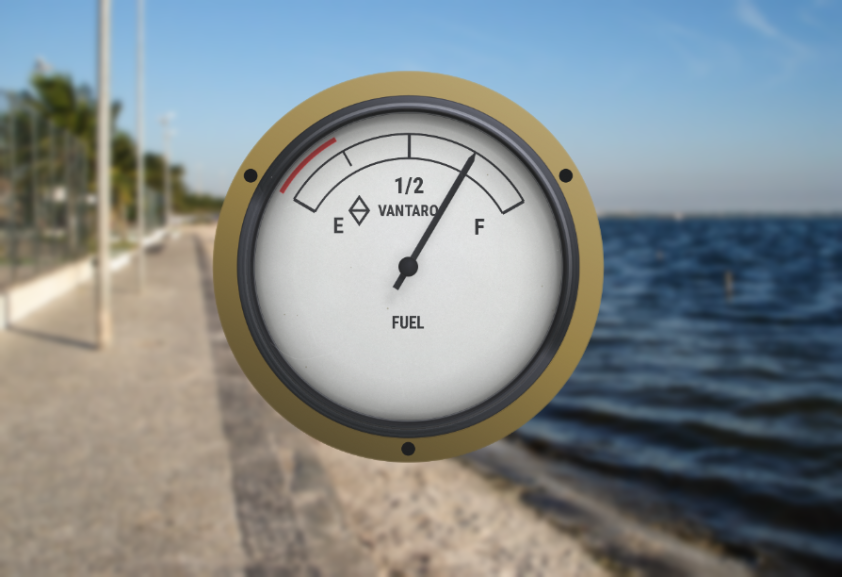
0.75
